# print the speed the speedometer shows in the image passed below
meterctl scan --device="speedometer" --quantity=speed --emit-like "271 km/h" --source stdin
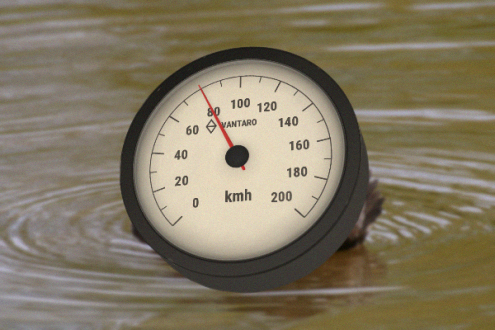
80 km/h
